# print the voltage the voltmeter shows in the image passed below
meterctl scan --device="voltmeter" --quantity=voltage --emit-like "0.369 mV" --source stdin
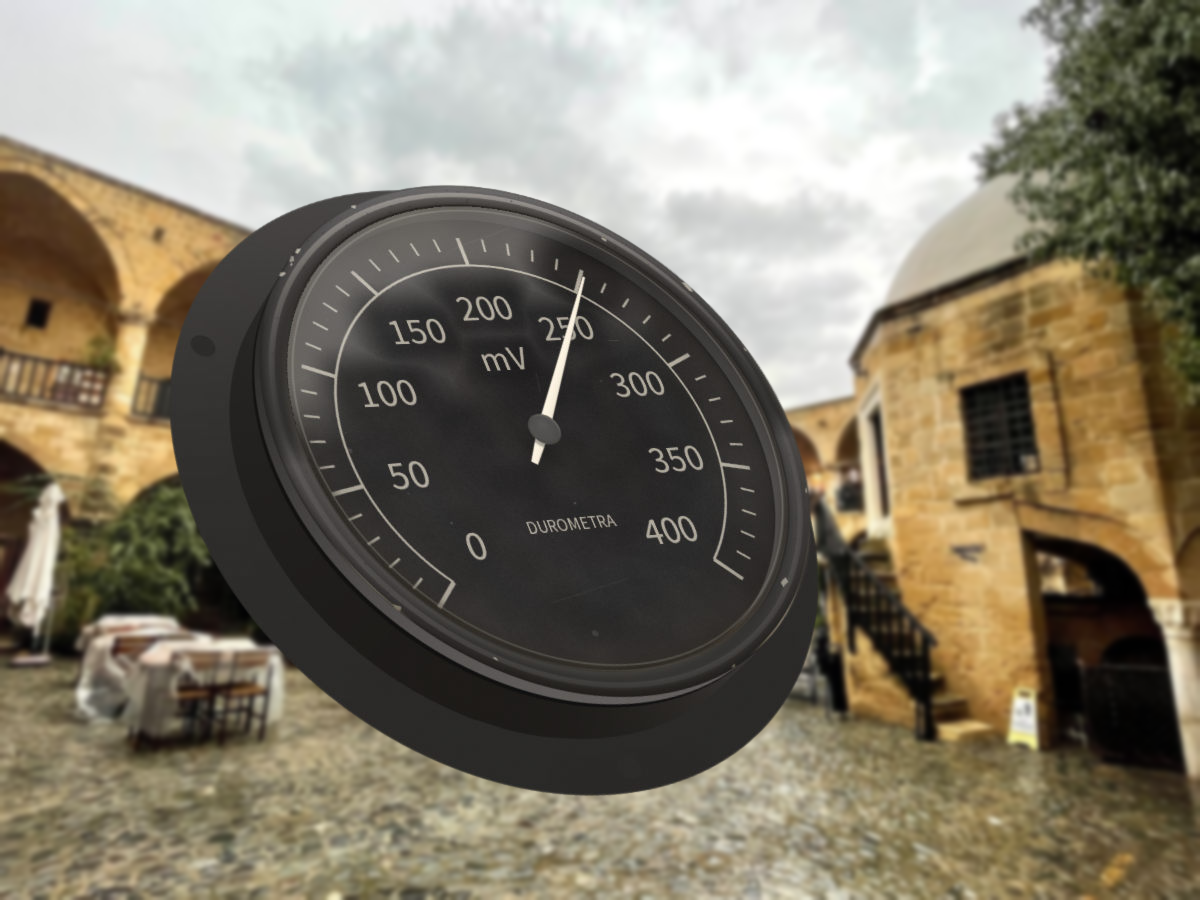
250 mV
